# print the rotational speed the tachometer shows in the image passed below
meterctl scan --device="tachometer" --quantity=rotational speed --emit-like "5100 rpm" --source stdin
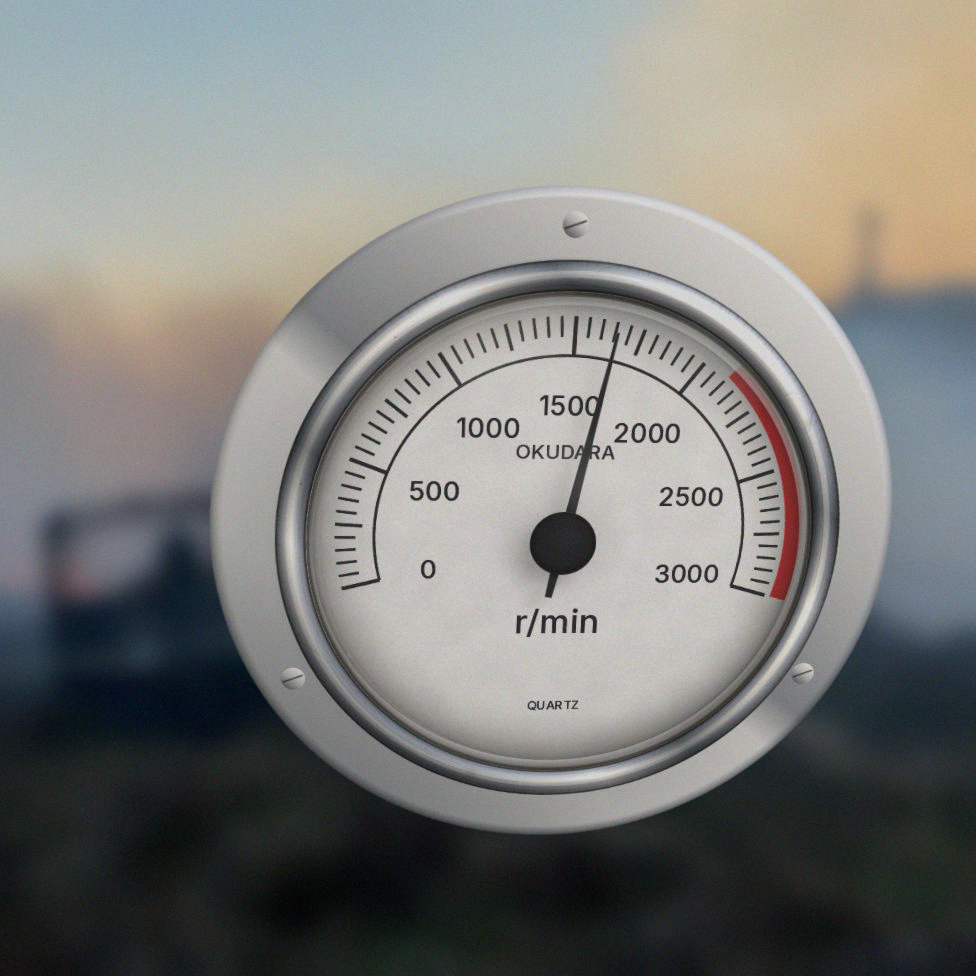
1650 rpm
